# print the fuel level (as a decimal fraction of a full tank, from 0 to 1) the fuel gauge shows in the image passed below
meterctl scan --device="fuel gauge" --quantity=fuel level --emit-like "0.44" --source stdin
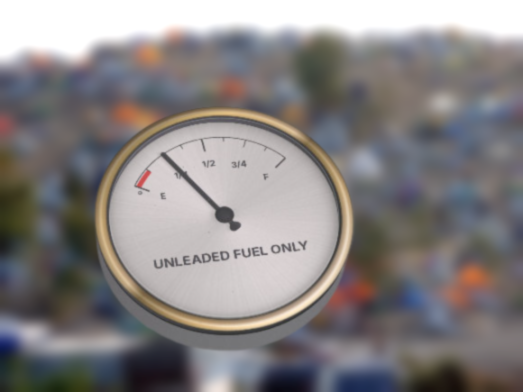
0.25
